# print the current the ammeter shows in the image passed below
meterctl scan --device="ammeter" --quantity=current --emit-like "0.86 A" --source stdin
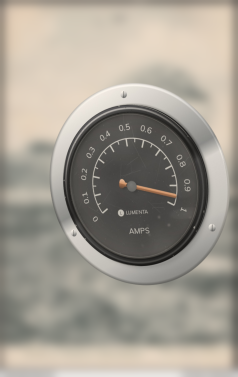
0.95 A
